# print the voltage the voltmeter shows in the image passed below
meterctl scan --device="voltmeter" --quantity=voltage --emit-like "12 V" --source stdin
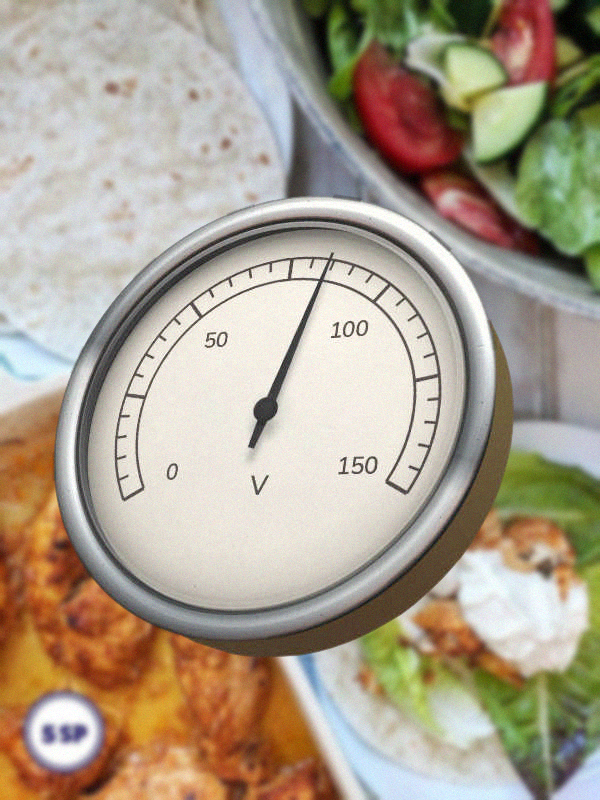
85 V
